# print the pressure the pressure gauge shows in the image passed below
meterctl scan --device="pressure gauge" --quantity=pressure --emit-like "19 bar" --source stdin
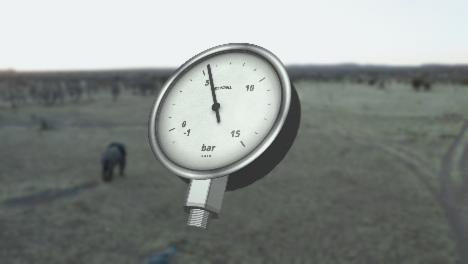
5.5 bar
